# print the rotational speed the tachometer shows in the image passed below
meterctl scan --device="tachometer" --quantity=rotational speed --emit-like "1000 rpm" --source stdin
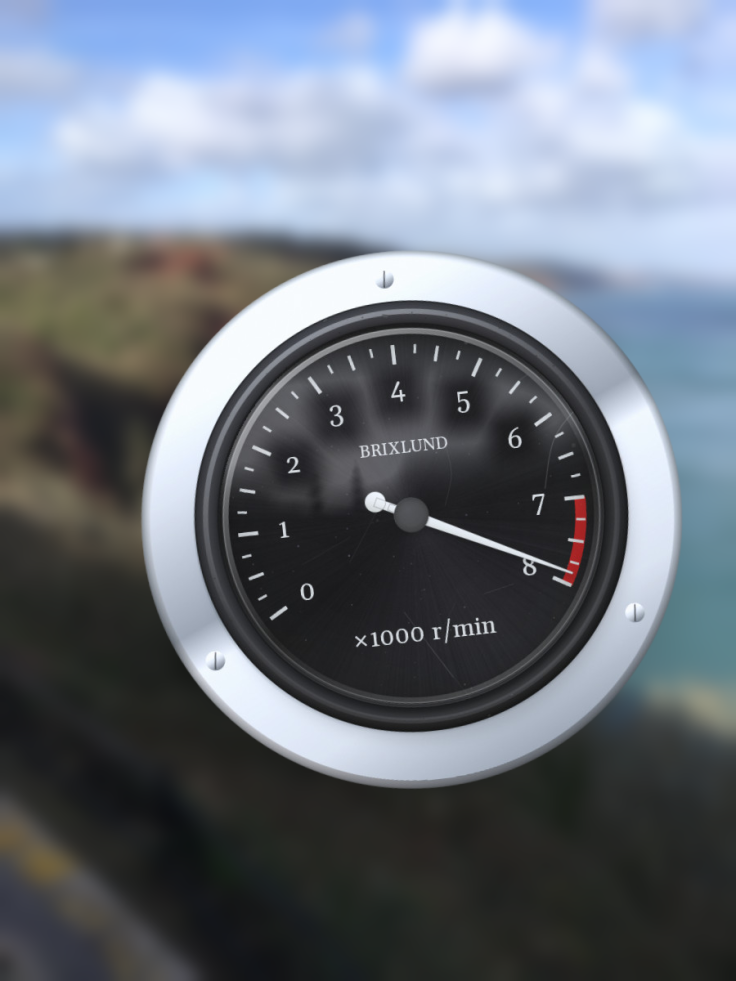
7875 rpm
